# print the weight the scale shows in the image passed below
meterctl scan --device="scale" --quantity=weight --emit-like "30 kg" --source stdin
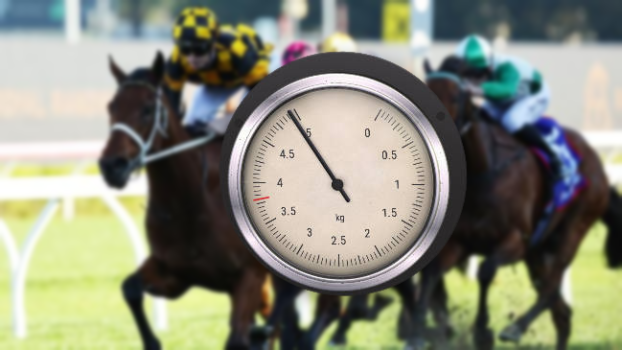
4.95 kg
